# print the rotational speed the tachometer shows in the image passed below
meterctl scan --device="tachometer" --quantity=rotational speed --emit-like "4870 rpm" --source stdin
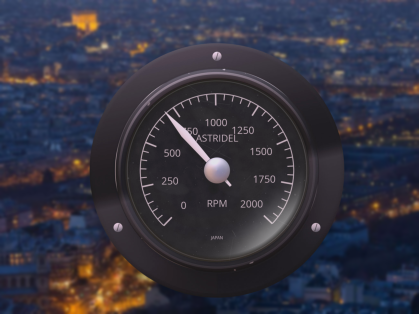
700 rpm
